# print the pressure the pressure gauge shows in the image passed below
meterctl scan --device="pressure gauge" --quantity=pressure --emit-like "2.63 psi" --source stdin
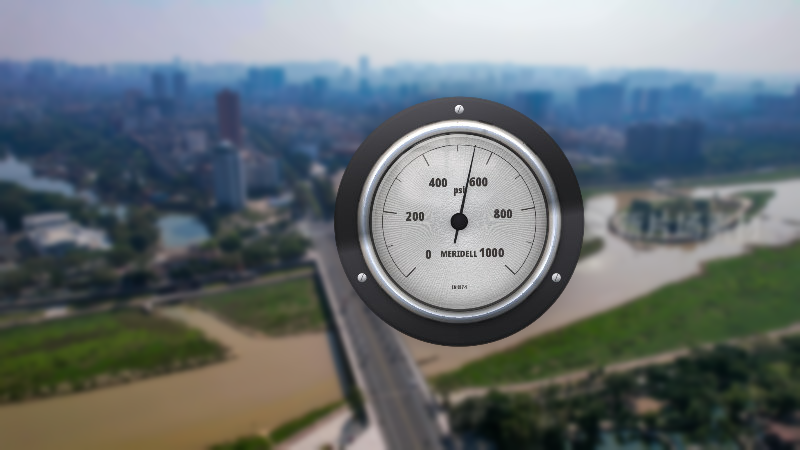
550 psi
